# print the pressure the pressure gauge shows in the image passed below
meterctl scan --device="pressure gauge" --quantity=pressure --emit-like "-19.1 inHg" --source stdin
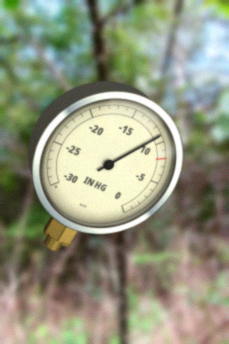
-11 inHg
